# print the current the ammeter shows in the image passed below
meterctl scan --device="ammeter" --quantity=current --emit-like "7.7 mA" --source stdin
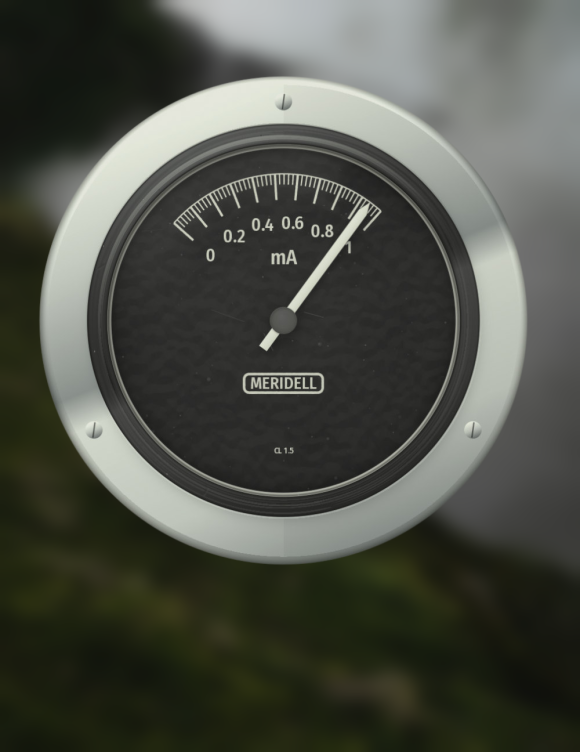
0.94 mA
